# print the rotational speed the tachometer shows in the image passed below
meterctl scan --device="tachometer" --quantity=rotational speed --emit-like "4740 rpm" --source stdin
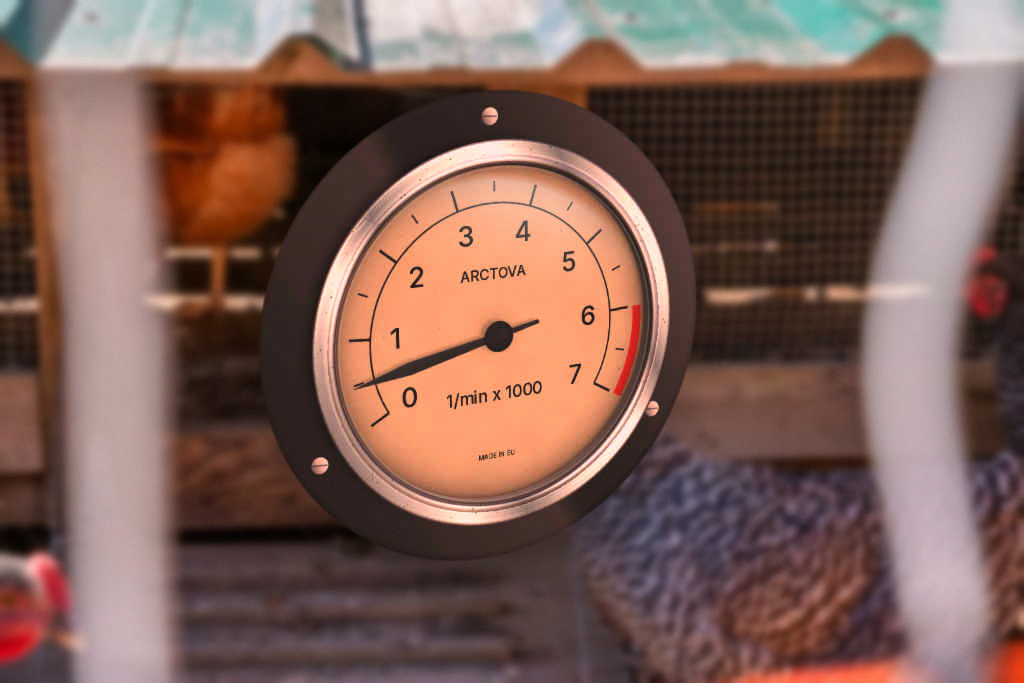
500 rpm
